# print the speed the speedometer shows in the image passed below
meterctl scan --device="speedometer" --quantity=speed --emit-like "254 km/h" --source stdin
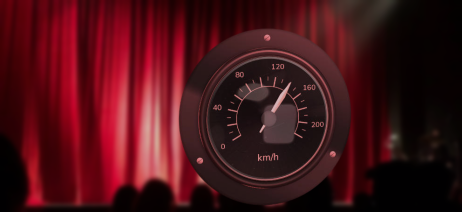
140 km/h
